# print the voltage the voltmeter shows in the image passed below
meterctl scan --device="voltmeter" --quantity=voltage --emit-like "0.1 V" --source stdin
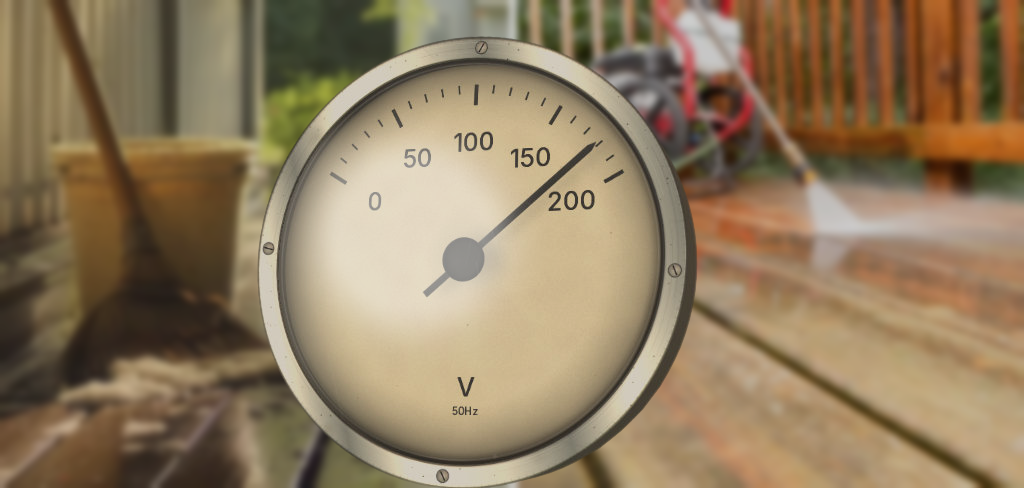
180 V
